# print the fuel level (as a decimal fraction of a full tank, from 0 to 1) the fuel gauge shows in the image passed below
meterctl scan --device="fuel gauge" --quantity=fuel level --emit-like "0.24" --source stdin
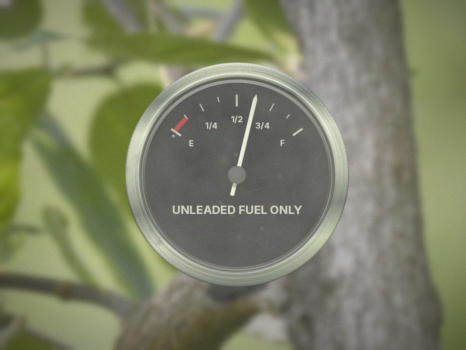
0.625
